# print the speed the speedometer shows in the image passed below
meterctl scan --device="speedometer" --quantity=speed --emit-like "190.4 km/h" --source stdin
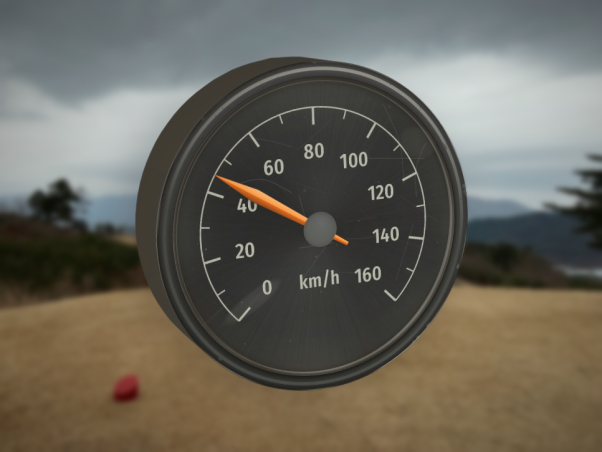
45 km/h
